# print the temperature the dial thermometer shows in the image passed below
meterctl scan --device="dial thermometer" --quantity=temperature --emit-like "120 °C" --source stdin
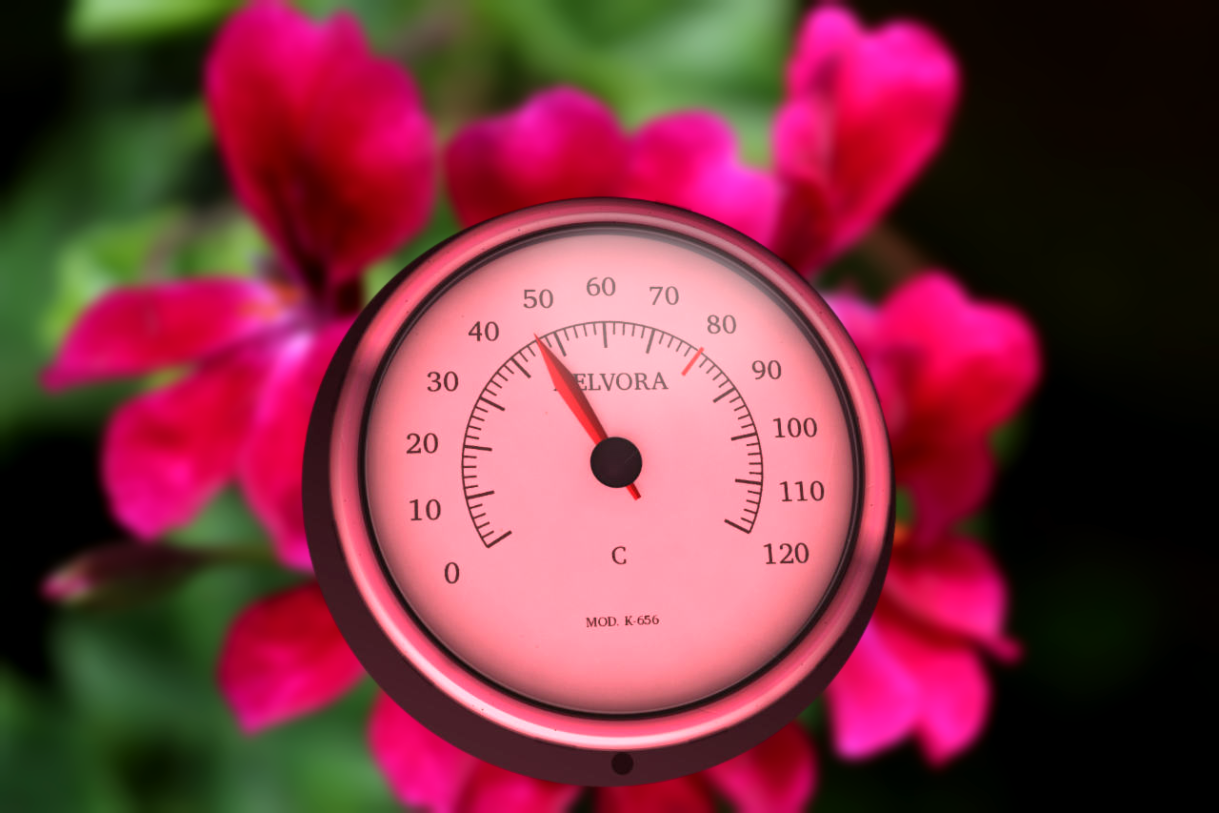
46 °C
